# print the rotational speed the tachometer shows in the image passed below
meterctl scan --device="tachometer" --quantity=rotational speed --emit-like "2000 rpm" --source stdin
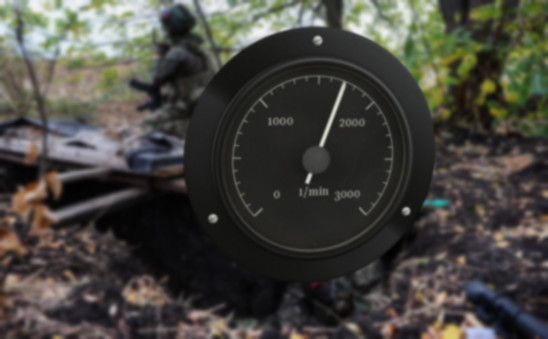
1700 rpm
